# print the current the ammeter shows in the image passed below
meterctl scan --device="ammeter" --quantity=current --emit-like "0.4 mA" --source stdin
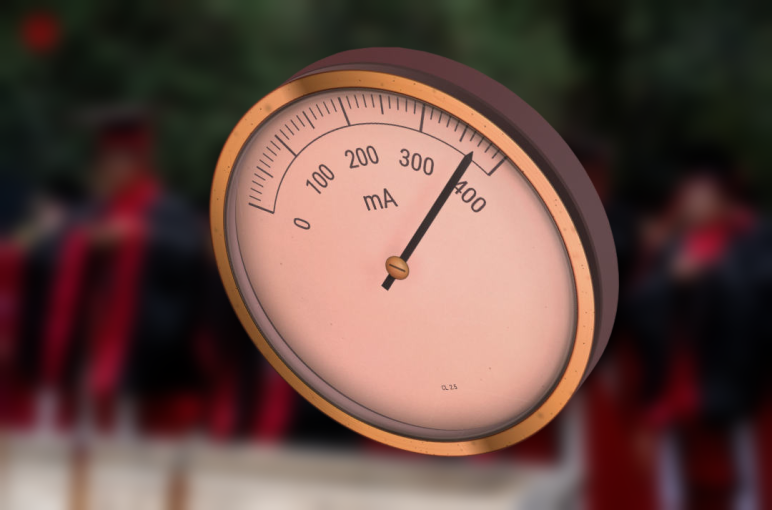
370 mA
